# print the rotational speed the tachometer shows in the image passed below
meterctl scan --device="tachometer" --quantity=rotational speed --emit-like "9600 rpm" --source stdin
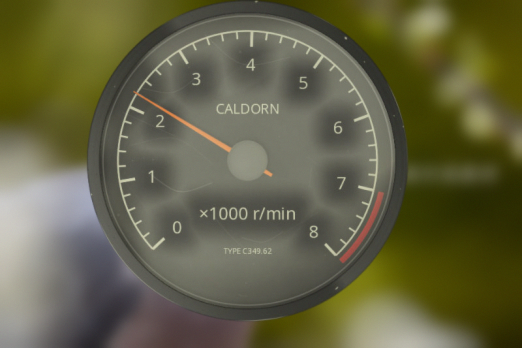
2200 rpm
